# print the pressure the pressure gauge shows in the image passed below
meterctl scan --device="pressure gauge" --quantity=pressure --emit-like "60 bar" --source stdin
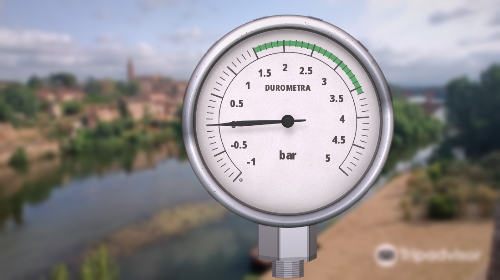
0 bar
